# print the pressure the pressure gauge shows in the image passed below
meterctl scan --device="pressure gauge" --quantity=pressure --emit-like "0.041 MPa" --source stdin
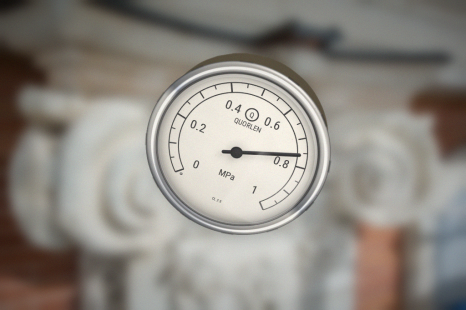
0.75 MPa
